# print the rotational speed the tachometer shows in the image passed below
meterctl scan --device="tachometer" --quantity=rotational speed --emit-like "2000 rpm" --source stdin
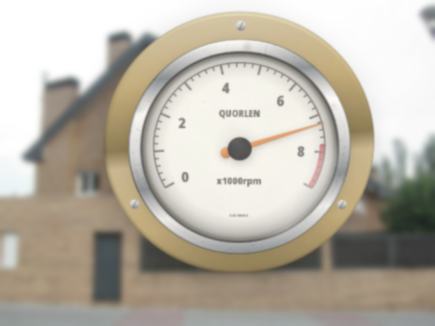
7200 rpm
